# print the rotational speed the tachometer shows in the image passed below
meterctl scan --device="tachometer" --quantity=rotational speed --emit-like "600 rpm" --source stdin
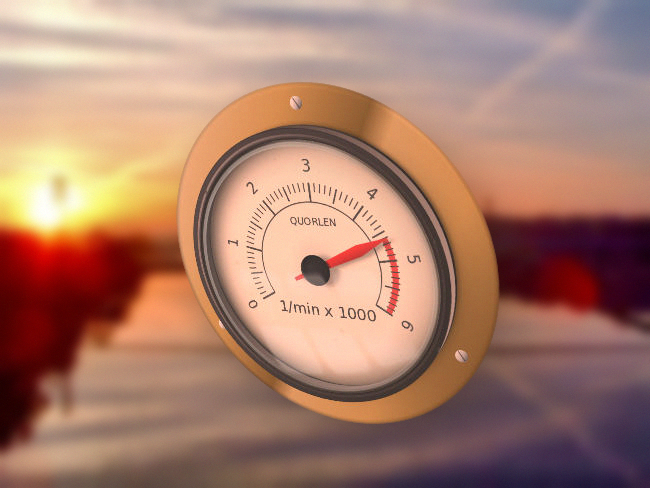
4600 rpm
